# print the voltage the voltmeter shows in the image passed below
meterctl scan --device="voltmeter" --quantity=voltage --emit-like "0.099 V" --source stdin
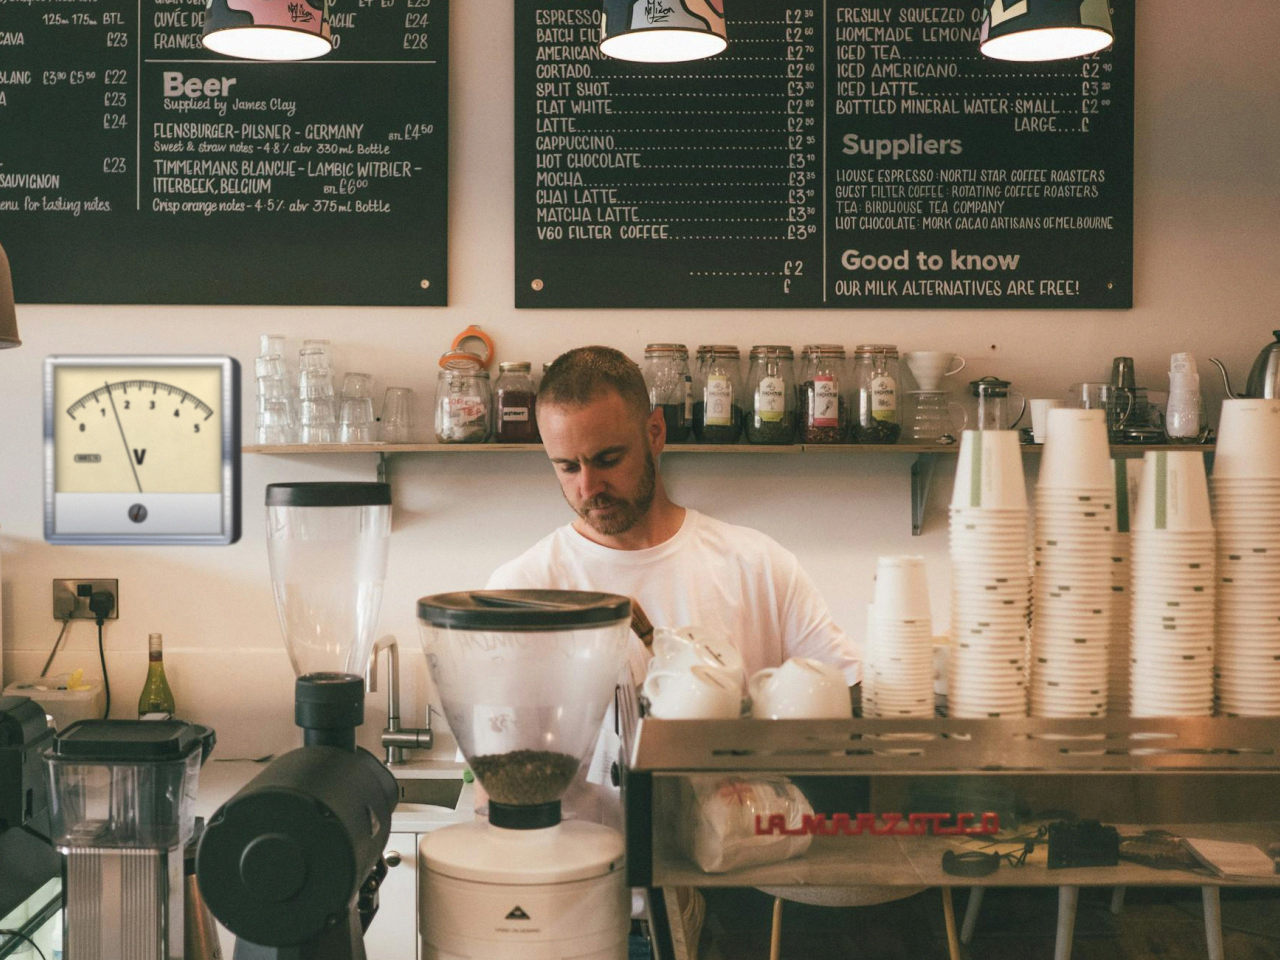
1.5 V
